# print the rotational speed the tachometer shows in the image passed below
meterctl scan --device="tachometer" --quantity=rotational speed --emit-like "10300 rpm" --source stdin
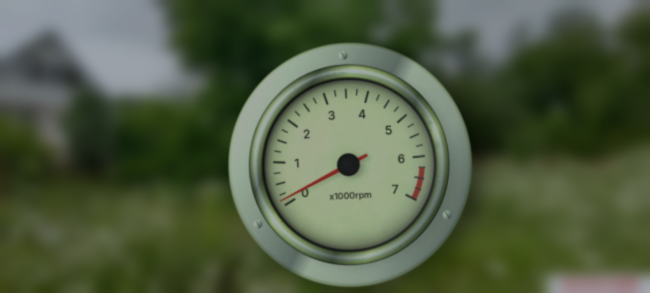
125 rpm
